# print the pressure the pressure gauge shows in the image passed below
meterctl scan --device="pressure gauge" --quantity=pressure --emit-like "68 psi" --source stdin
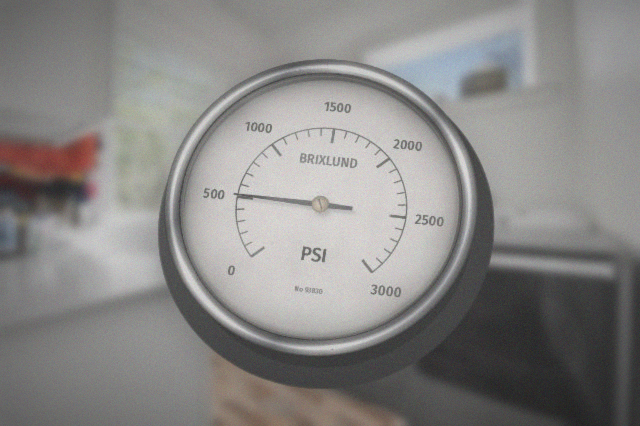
500 psi
